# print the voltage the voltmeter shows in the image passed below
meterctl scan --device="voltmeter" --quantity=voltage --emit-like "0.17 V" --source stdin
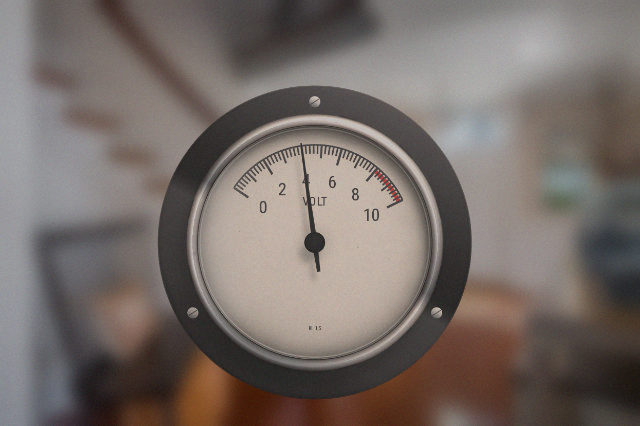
4 V
